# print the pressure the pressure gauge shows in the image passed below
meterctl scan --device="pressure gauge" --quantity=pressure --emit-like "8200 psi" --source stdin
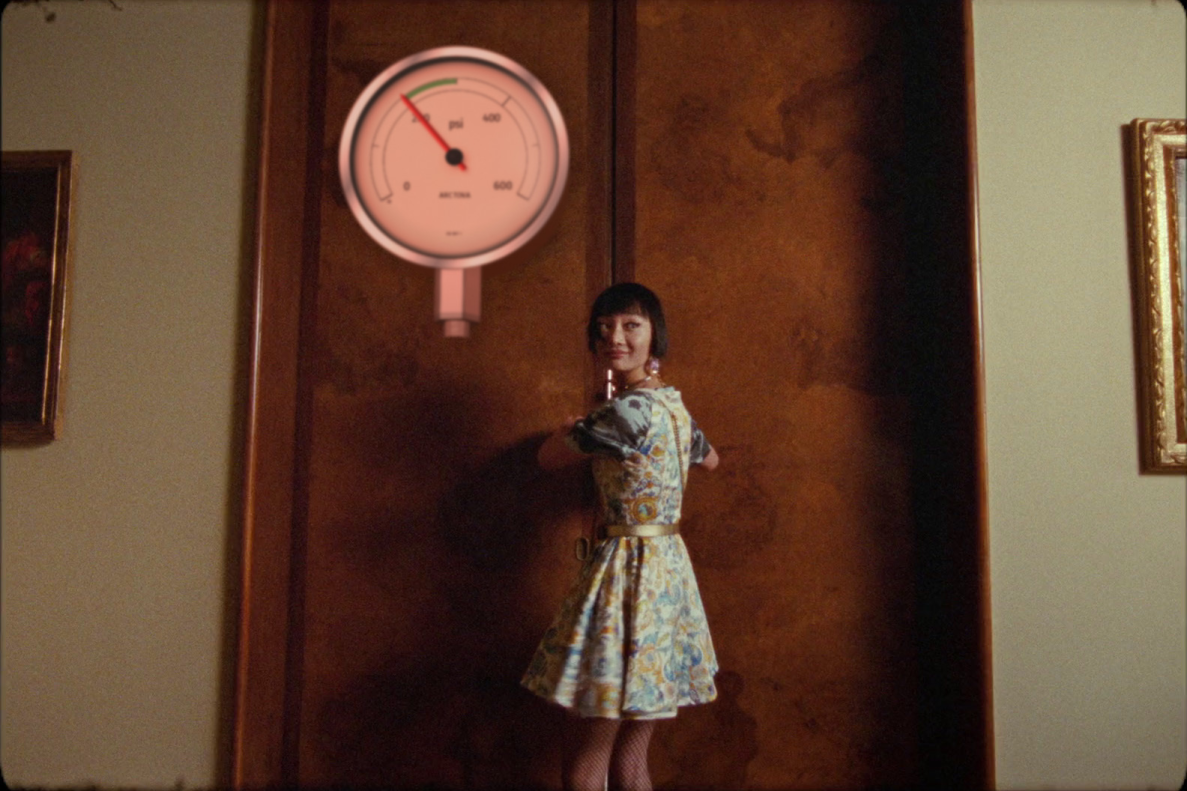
200 psi
